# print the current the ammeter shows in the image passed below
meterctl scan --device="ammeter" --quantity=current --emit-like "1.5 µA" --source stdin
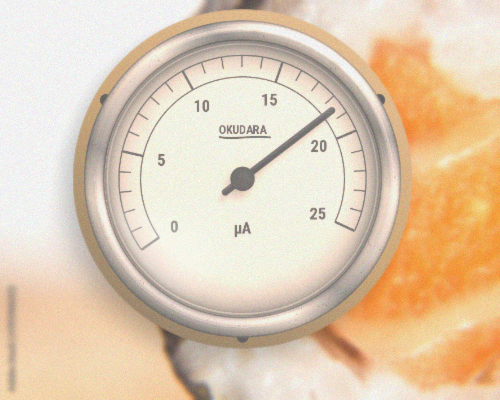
18.5 µA
